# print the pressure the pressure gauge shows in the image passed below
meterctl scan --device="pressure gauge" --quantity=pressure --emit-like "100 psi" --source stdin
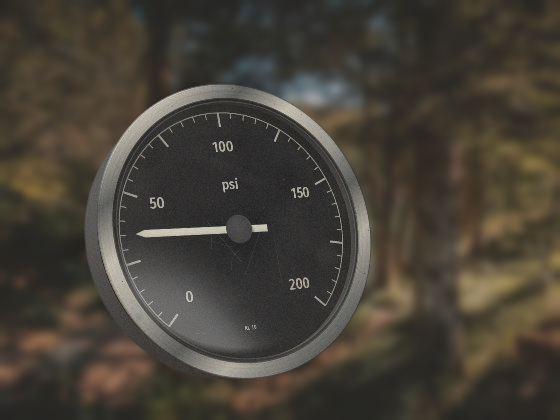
35 psi
